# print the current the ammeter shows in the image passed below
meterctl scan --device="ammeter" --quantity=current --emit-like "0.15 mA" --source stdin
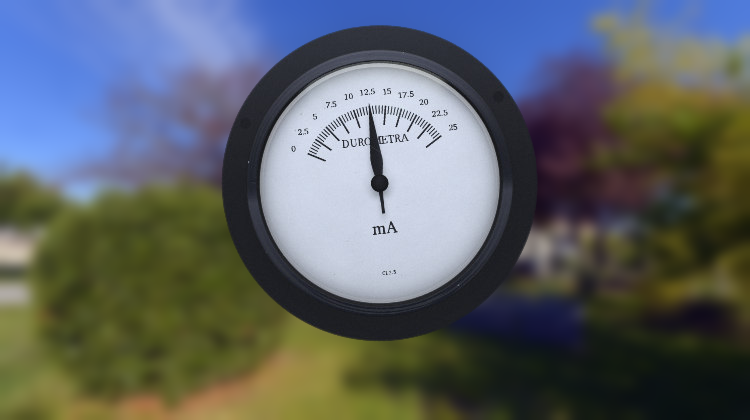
12.5 mA
